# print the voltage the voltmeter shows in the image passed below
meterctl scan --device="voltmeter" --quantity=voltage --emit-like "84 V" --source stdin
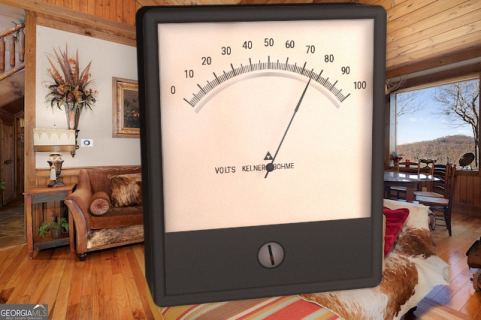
75 V
